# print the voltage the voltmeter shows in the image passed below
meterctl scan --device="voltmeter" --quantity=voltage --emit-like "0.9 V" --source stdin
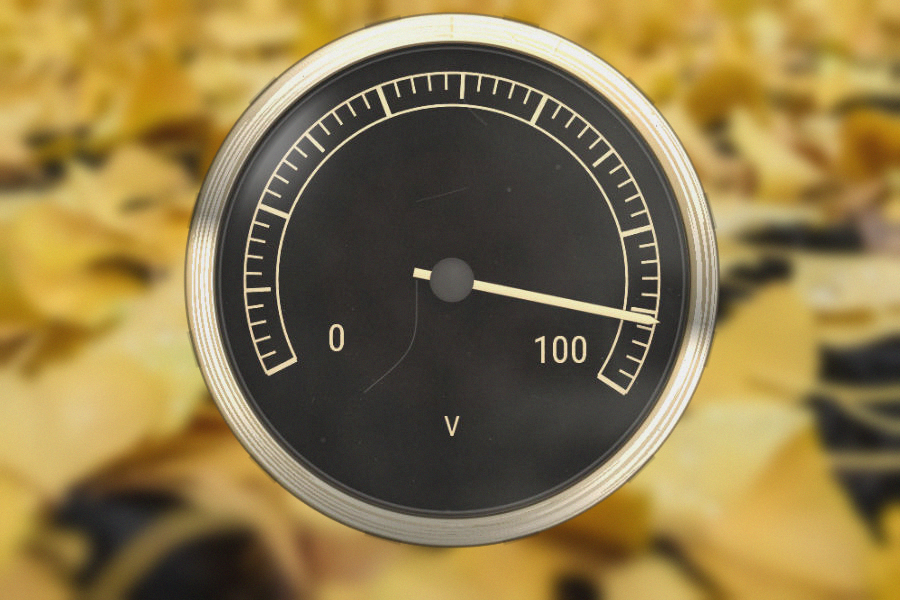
91 V
